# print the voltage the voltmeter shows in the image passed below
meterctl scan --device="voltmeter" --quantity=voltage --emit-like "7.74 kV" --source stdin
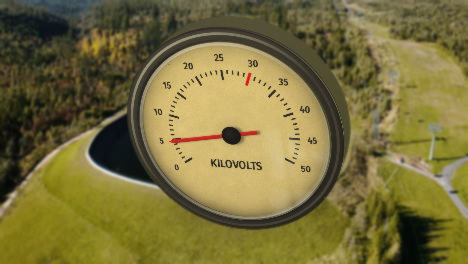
5 kV
